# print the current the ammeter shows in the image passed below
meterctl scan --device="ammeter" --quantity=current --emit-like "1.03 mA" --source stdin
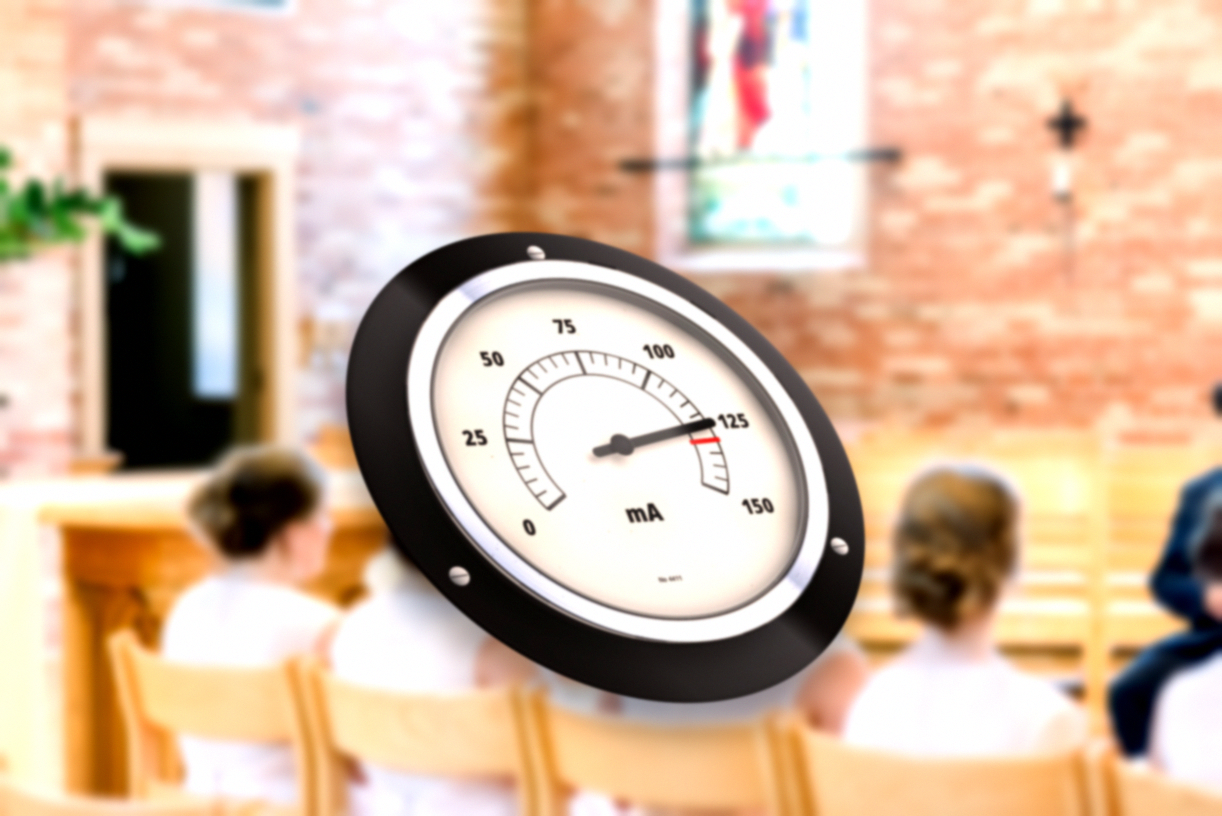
125 mA
